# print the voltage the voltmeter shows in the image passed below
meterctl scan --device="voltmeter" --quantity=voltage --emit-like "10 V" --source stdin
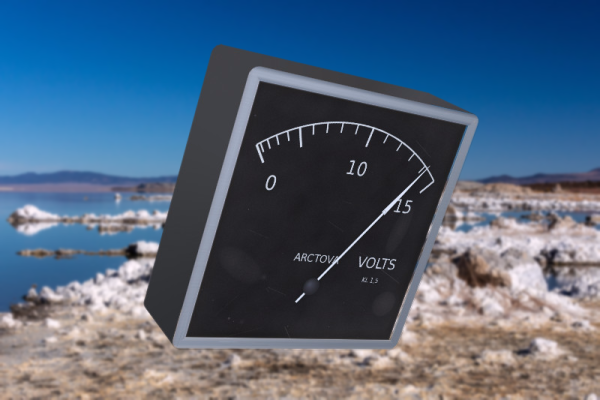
14 V
